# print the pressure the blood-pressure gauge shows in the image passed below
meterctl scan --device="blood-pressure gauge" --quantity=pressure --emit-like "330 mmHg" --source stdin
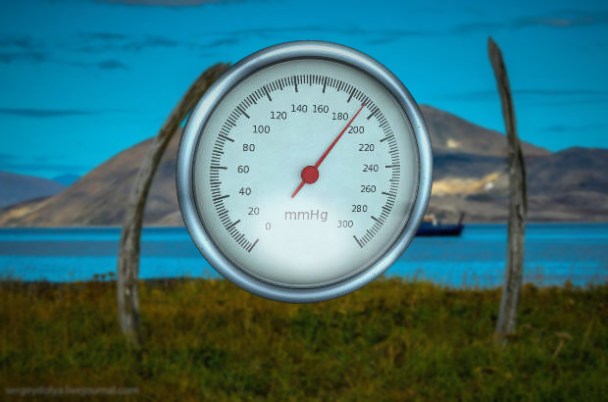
190 mmHg
